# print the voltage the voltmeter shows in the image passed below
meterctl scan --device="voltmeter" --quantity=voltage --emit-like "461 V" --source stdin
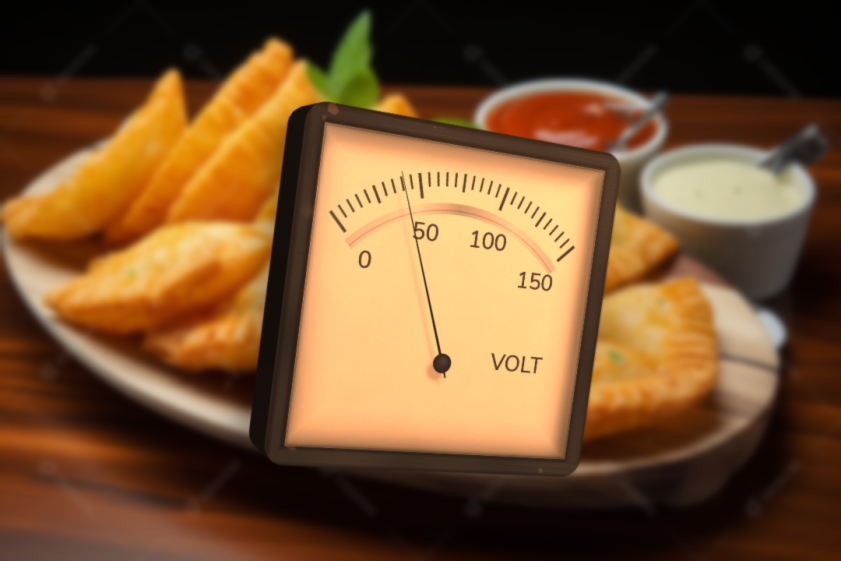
40 V
